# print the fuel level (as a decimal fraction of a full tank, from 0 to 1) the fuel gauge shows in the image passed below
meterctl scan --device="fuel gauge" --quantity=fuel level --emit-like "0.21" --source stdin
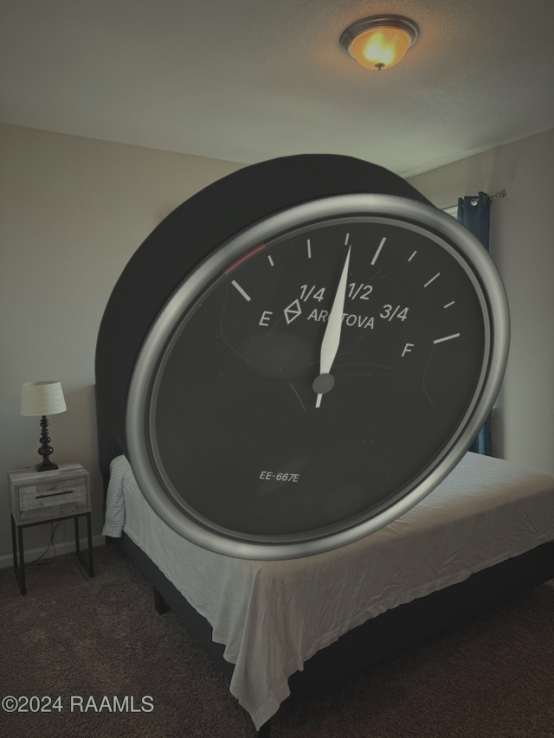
0.375
